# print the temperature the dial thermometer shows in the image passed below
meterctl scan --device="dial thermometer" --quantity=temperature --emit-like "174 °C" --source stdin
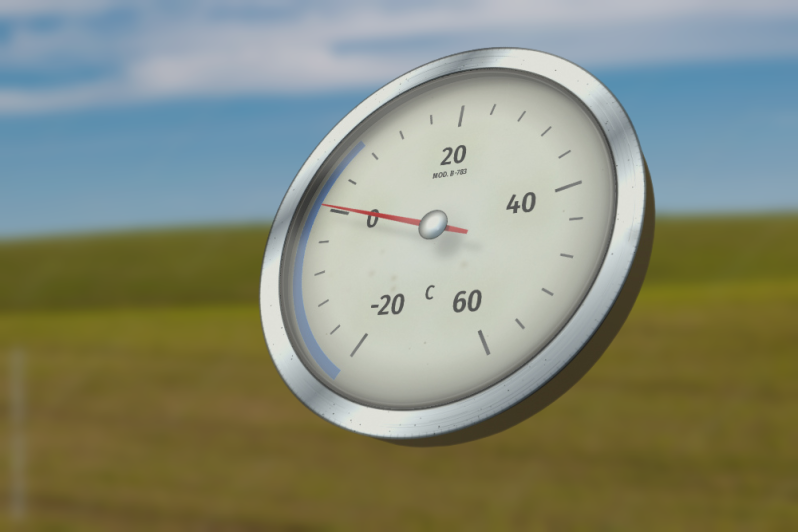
0 °C
